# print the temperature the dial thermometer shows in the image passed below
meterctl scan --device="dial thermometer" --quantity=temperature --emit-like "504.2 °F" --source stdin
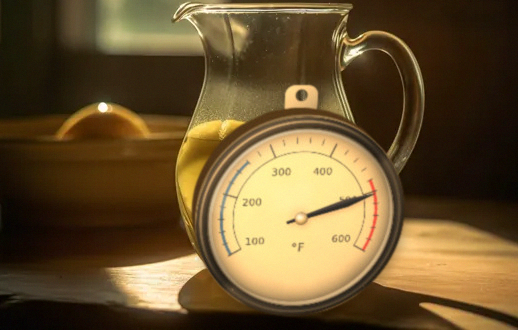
500 °F
